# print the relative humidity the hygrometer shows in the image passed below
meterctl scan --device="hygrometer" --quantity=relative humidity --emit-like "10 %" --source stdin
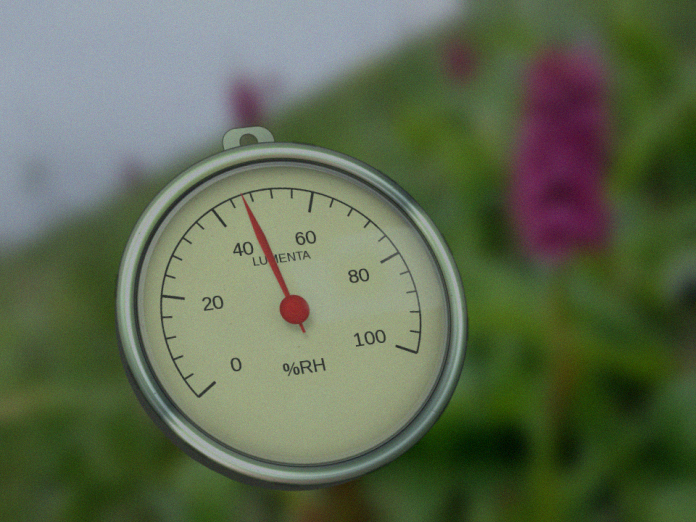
46 %
